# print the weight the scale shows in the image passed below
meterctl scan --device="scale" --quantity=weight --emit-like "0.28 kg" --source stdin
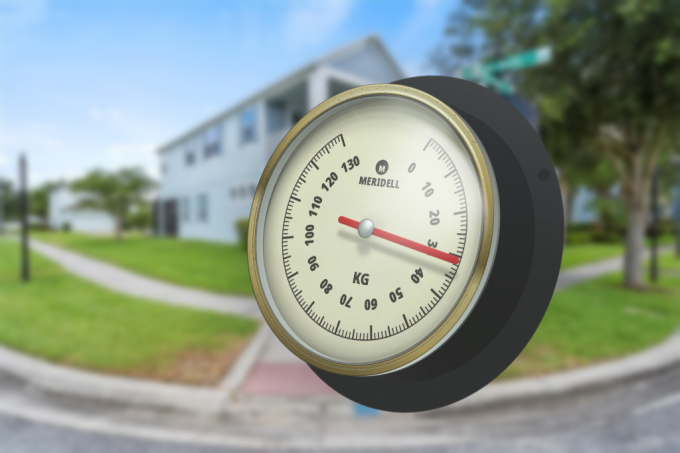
31 kg
